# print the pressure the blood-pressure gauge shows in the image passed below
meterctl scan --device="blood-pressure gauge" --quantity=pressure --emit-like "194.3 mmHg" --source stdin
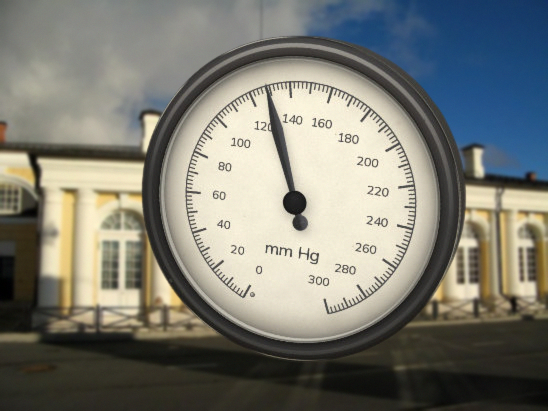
130 mmHg
